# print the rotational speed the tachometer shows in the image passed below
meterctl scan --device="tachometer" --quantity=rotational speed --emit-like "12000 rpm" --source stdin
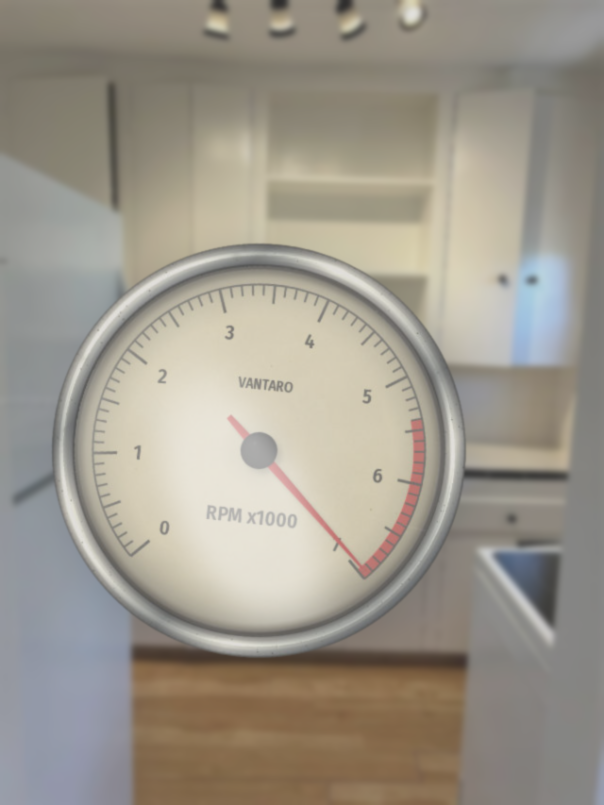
6950 rpm
